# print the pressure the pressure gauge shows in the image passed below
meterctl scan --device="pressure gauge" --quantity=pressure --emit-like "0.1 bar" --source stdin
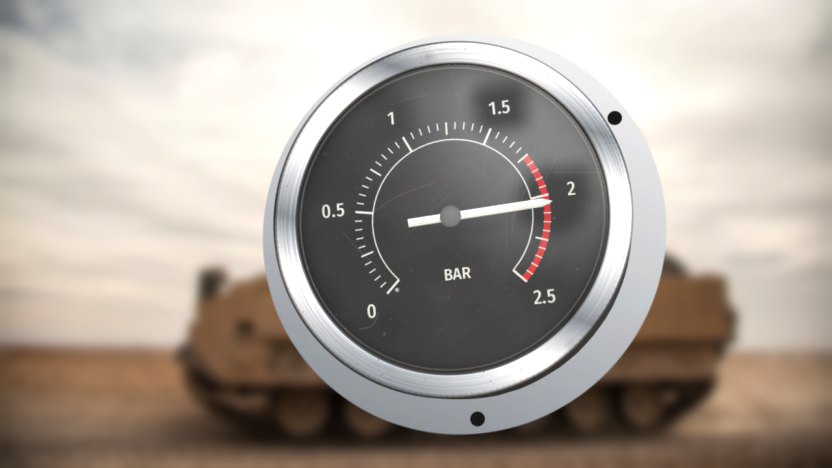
2.05 bar
